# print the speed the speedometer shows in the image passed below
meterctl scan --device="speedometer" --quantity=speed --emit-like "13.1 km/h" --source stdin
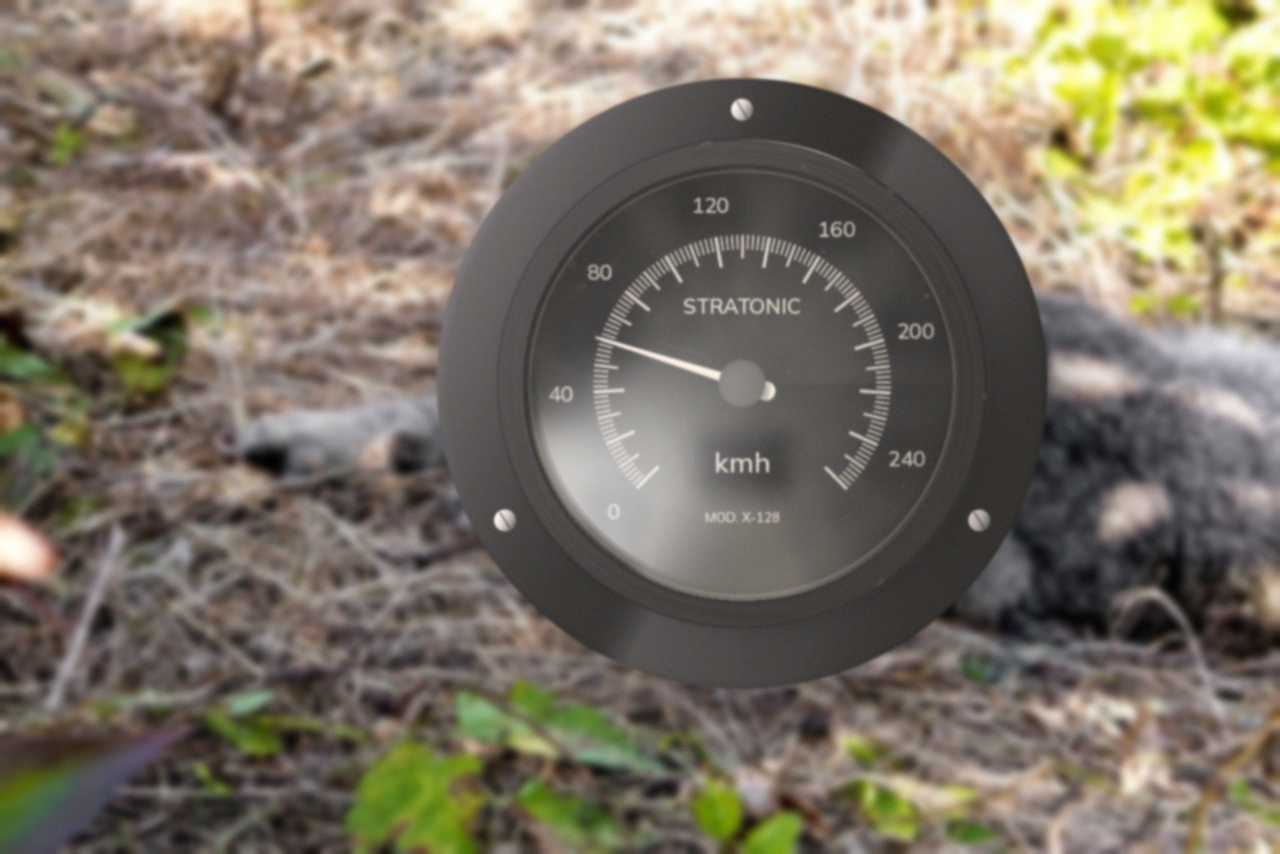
60 km/h
